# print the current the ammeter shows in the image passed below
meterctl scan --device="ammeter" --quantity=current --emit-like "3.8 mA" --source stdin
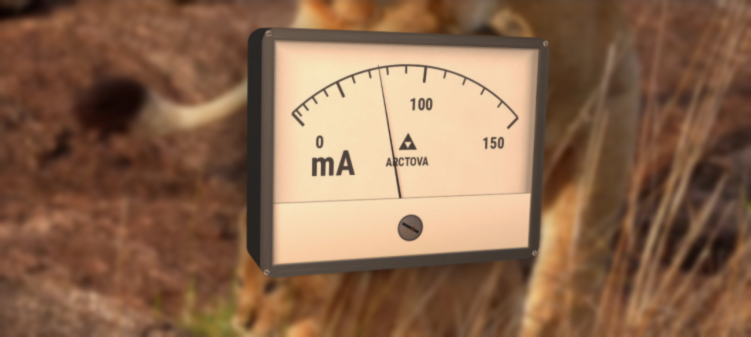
75 mA
